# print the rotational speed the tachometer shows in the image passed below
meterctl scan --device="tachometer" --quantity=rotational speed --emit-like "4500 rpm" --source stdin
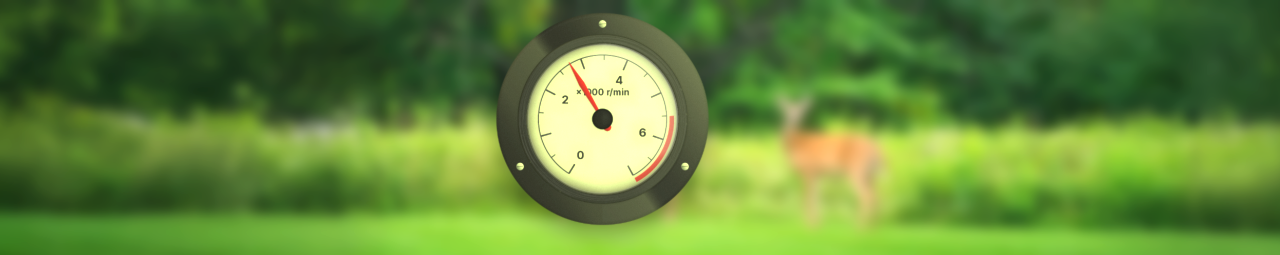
2750 rpm
